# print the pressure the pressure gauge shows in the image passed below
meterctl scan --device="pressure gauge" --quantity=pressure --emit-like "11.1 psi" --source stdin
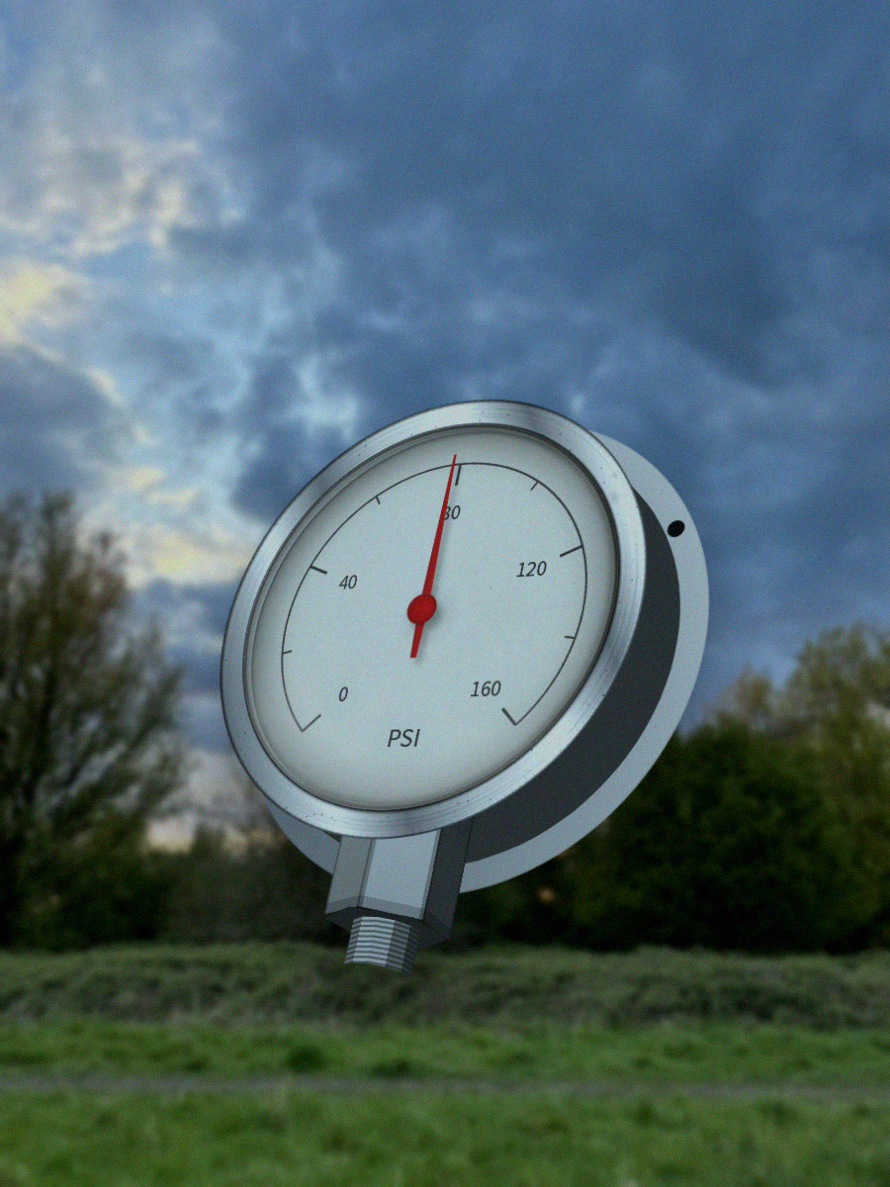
80 psi
